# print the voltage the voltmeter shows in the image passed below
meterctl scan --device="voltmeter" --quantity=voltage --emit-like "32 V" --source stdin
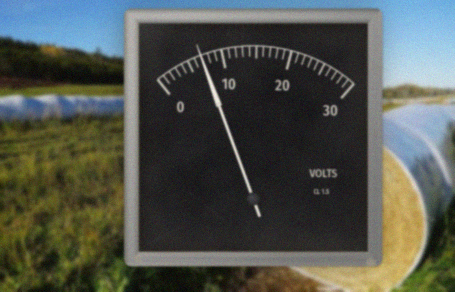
7 V
